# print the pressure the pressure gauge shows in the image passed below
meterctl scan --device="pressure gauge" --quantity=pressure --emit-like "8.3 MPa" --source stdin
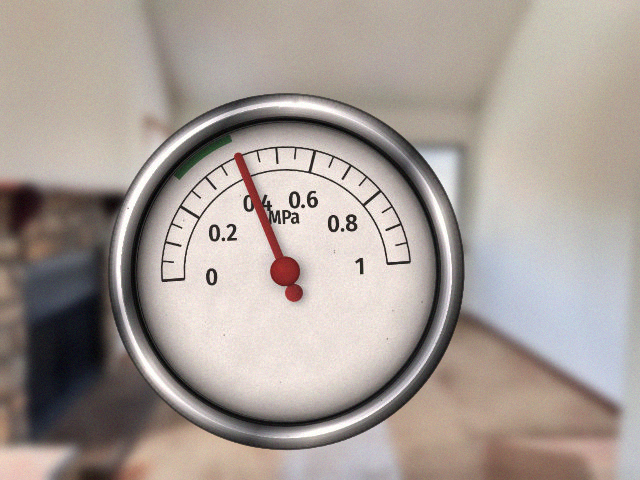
0.4 MPa
